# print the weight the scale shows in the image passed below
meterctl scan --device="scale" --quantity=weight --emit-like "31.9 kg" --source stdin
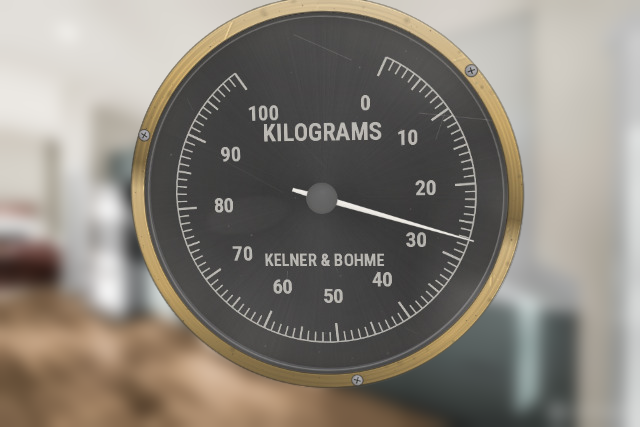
27 kg
